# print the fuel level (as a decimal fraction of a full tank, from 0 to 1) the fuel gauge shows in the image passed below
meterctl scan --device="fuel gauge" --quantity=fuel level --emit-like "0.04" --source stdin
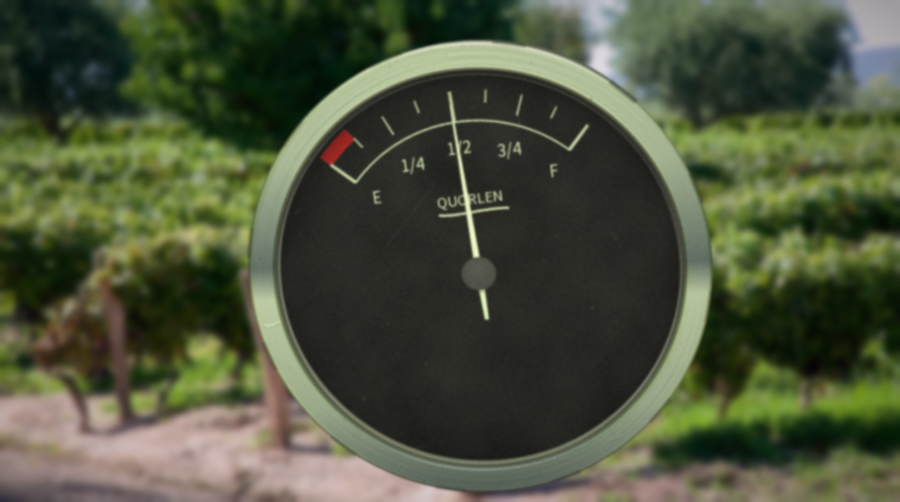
0.5
